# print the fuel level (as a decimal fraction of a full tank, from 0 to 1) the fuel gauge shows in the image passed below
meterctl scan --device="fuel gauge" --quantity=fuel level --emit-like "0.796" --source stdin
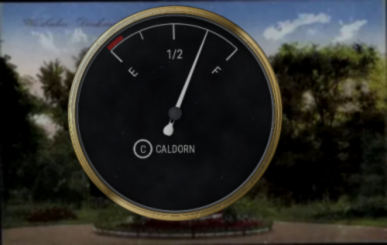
0.75
